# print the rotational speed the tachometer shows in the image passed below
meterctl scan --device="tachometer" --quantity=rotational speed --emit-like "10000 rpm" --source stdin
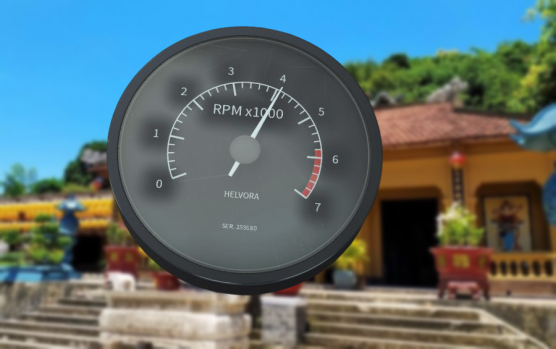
4100 rpm
